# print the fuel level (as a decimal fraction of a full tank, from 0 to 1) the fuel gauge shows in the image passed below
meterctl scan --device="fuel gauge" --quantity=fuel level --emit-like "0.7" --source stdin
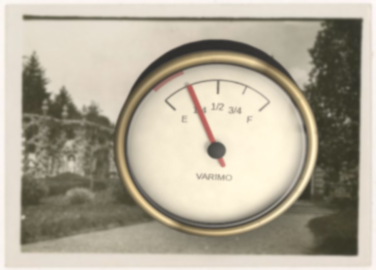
0.25
